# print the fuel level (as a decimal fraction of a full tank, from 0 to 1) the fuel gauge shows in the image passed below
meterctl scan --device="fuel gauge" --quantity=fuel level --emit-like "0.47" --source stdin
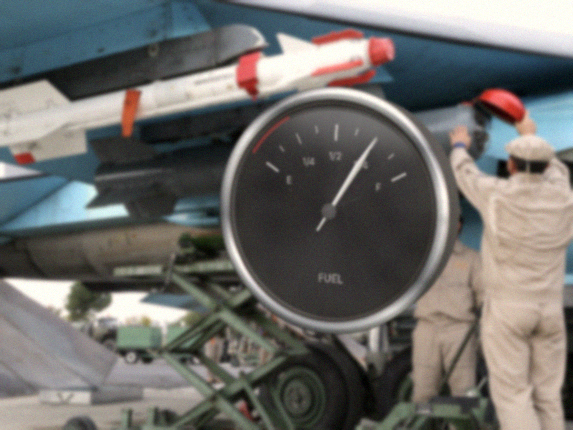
0.75
